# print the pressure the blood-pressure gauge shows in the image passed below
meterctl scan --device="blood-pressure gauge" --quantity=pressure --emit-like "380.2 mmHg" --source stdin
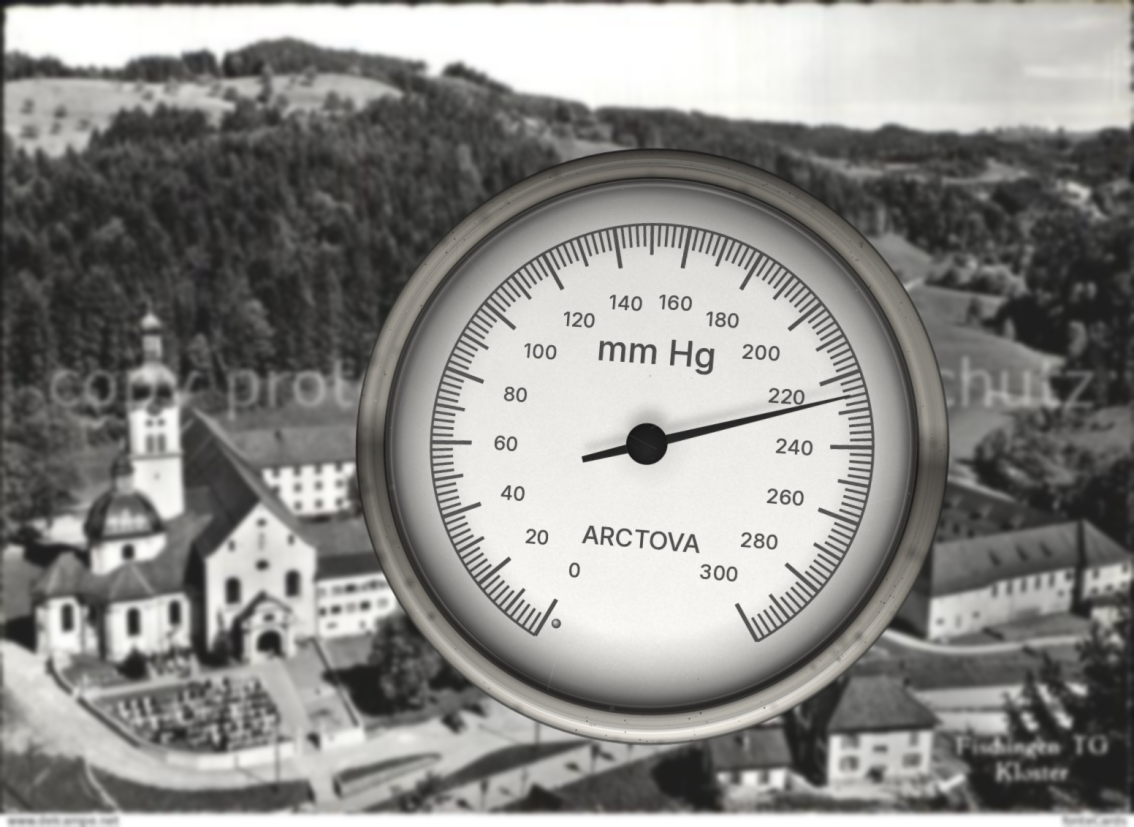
226 mmHg
